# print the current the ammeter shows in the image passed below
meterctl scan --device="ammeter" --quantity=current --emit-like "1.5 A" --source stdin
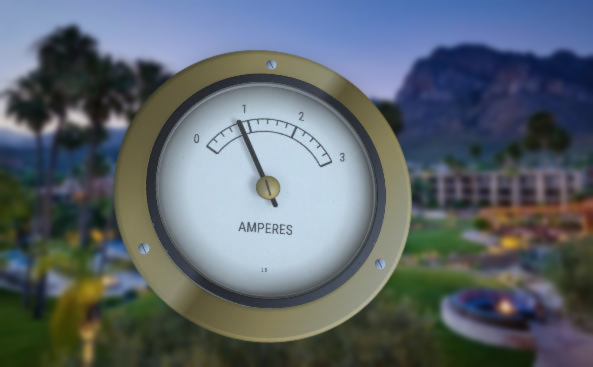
0.8 A
